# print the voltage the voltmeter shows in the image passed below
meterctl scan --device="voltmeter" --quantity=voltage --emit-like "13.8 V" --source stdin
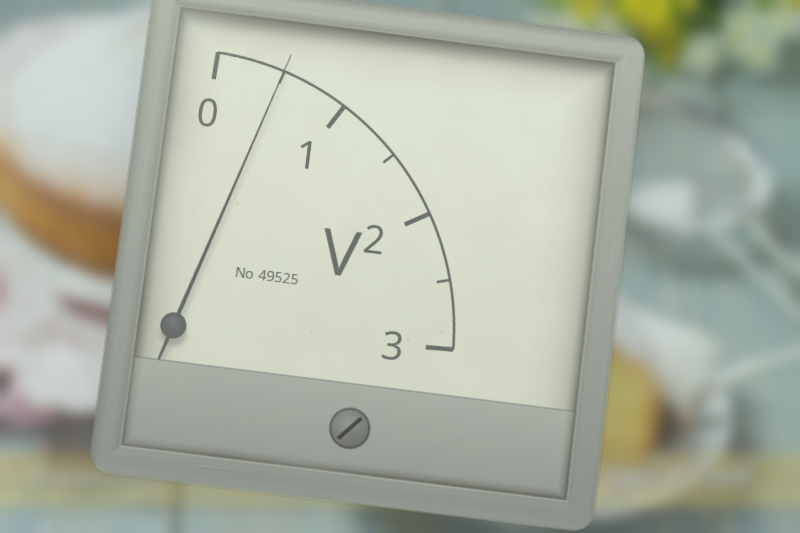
0.5 V
